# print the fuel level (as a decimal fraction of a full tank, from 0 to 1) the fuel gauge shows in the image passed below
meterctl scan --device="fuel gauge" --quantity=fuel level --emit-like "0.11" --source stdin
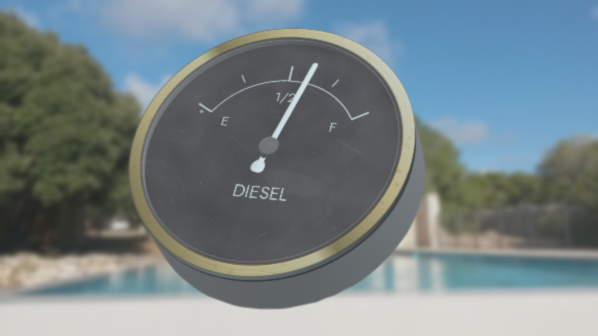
0.625
